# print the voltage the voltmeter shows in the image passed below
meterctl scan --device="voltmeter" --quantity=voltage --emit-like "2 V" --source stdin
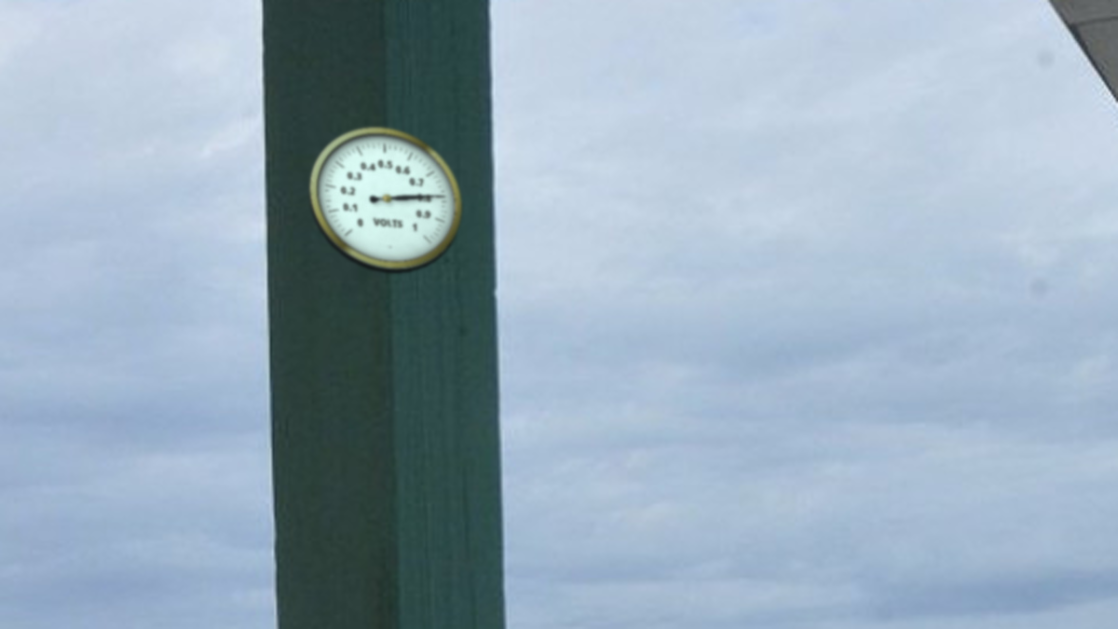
0.8 V
